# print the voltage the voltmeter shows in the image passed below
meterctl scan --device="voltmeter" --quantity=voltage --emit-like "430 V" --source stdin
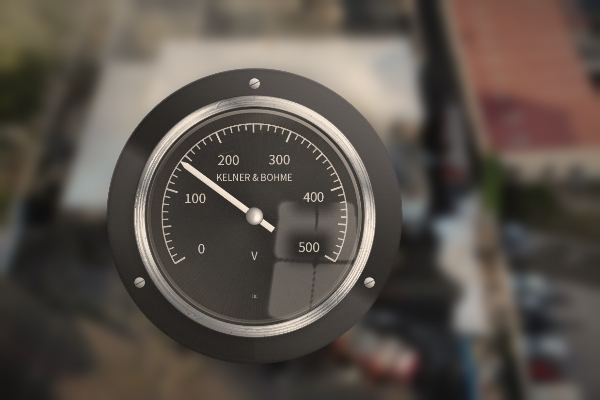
140 V
